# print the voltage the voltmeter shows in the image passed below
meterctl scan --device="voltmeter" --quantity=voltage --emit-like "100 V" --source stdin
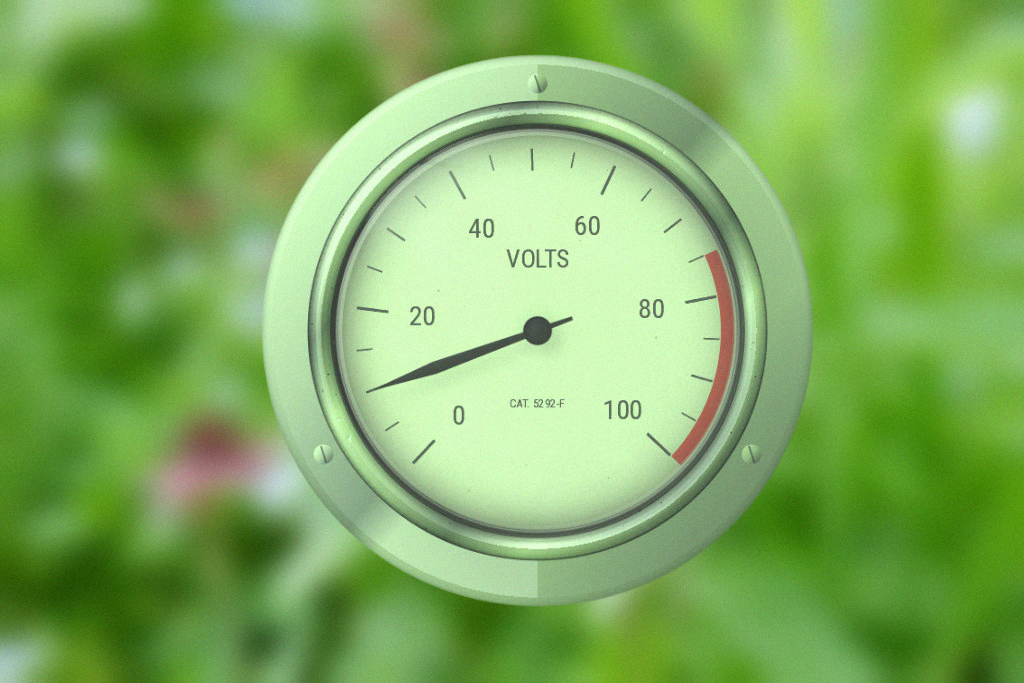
10 V
